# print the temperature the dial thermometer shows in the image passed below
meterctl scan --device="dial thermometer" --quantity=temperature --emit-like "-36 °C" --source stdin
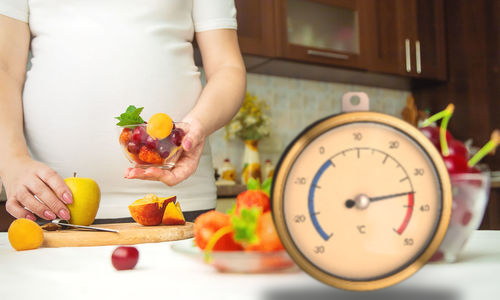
35 °C
